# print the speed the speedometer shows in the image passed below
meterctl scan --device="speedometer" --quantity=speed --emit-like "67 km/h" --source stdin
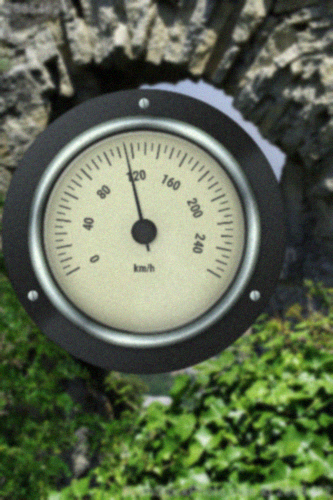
115 km/h
